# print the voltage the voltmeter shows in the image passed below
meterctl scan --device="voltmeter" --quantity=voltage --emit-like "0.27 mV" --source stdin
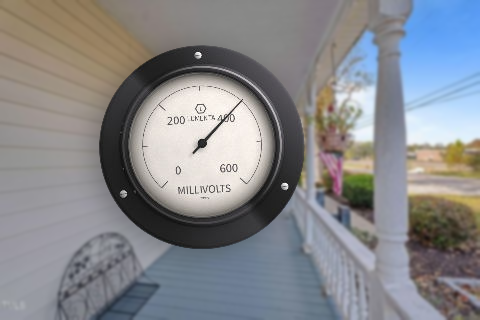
400 mV
